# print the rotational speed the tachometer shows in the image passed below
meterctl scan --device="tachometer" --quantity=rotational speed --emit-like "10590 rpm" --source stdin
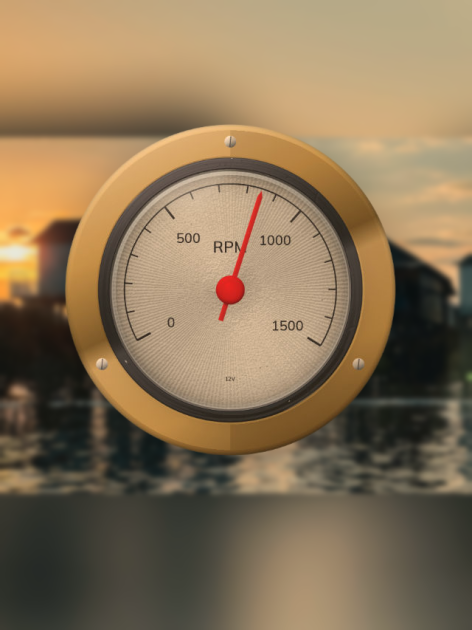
850 rpm
